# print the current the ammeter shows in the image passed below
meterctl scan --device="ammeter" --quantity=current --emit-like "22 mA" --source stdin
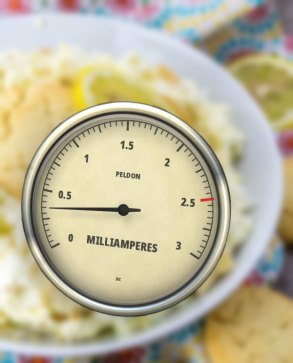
0.35 mA
